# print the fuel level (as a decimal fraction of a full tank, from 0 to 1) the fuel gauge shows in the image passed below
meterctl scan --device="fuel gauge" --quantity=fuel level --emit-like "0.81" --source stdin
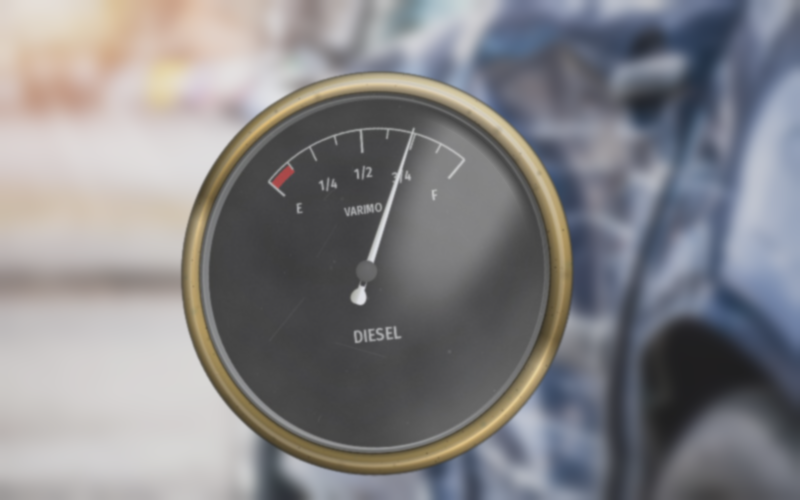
0.75
